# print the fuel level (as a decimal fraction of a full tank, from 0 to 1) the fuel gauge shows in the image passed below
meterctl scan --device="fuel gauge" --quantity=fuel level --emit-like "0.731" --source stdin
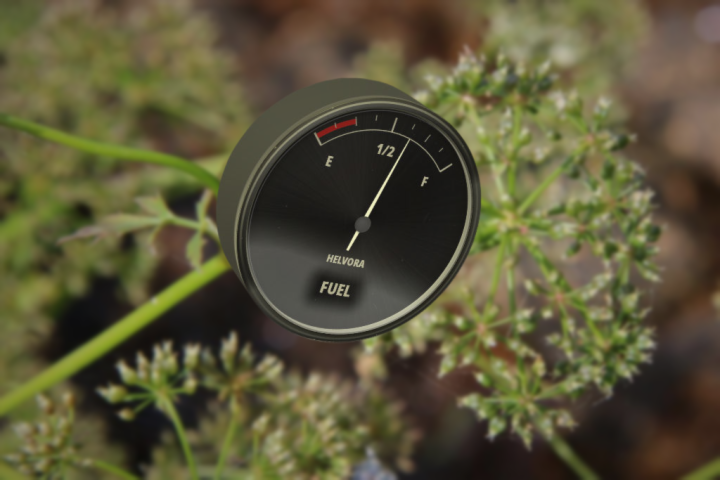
0.625
